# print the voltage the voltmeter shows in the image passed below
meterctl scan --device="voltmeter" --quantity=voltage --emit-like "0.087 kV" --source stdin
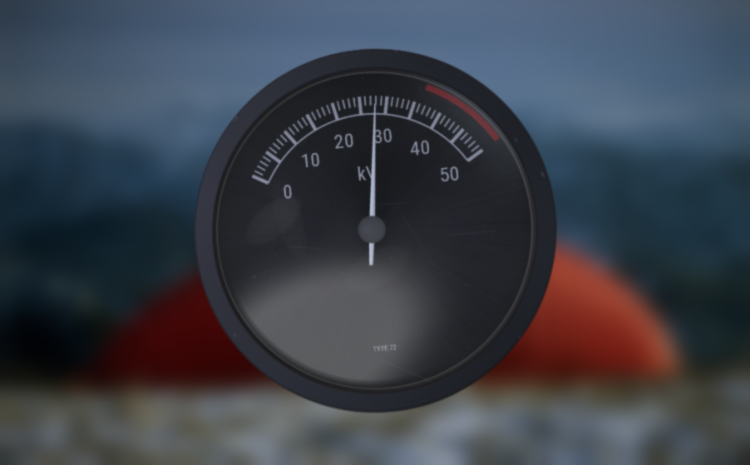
28 kV
